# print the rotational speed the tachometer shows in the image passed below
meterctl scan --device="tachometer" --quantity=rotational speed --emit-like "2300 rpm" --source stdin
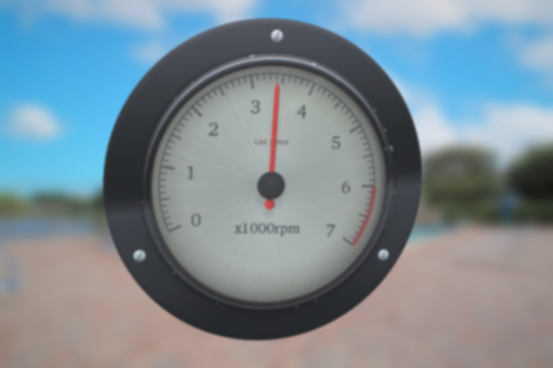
3400 rpm
